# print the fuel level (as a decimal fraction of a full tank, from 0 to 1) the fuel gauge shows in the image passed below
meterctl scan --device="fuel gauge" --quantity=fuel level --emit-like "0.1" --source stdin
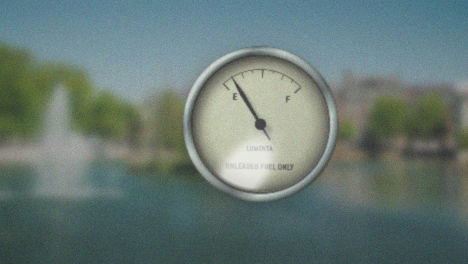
0.125
